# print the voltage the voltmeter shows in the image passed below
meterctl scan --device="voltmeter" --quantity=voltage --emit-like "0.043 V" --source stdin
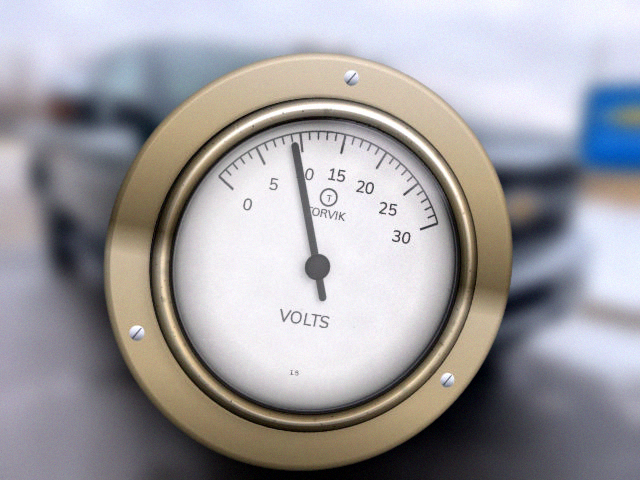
9 V
